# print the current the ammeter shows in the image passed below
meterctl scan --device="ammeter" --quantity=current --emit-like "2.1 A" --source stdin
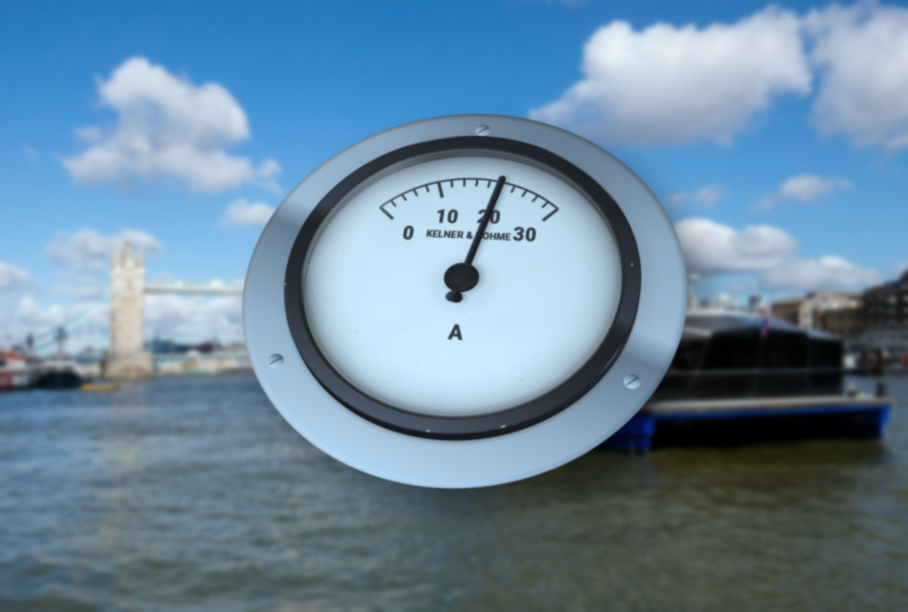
20 A
